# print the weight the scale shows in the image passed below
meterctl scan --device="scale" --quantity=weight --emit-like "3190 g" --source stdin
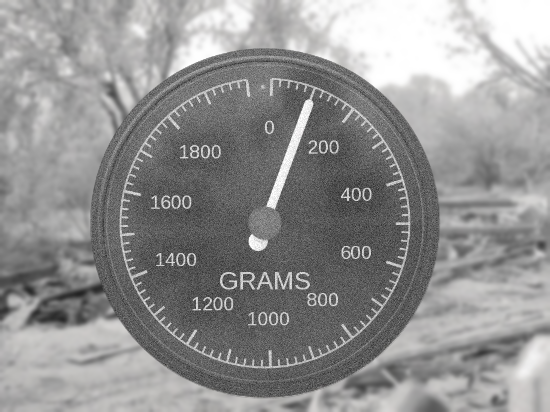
100 g
